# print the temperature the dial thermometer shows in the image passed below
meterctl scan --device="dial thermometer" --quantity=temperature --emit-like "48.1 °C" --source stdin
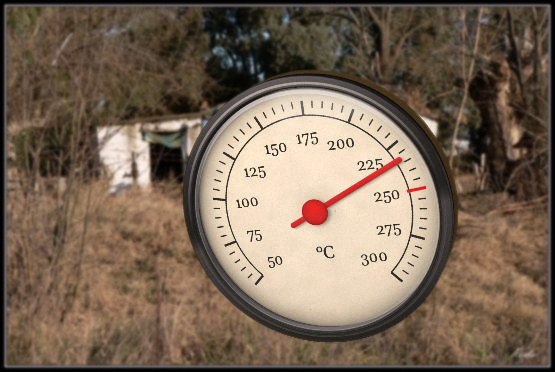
232.5 °C
